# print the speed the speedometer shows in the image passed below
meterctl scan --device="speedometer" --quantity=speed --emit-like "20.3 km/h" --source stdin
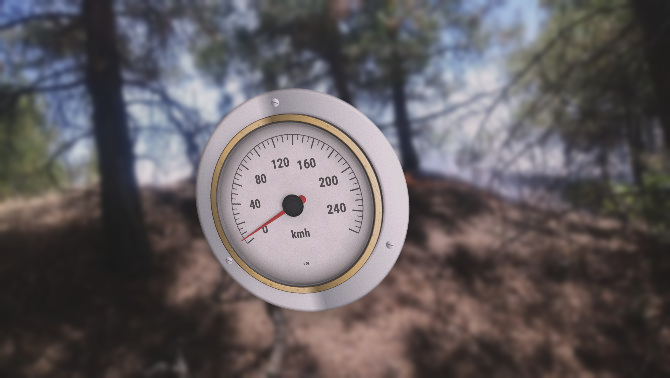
5 km/h
